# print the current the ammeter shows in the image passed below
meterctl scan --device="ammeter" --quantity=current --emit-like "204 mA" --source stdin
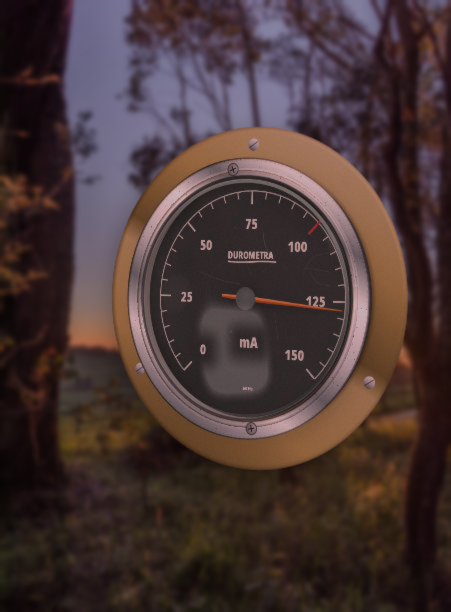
127.5 mA
